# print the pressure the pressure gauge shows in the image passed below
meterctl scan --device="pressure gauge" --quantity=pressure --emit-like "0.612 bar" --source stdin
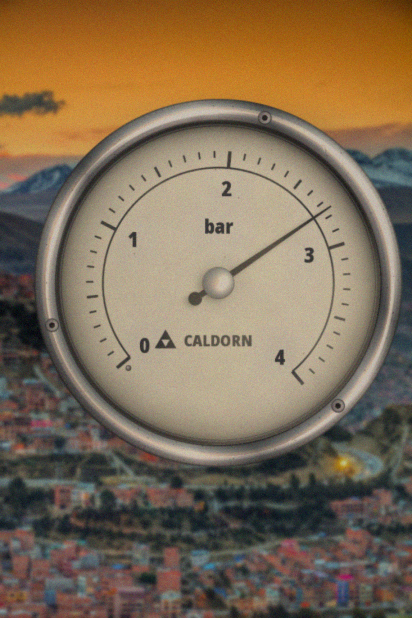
2.75 bar
